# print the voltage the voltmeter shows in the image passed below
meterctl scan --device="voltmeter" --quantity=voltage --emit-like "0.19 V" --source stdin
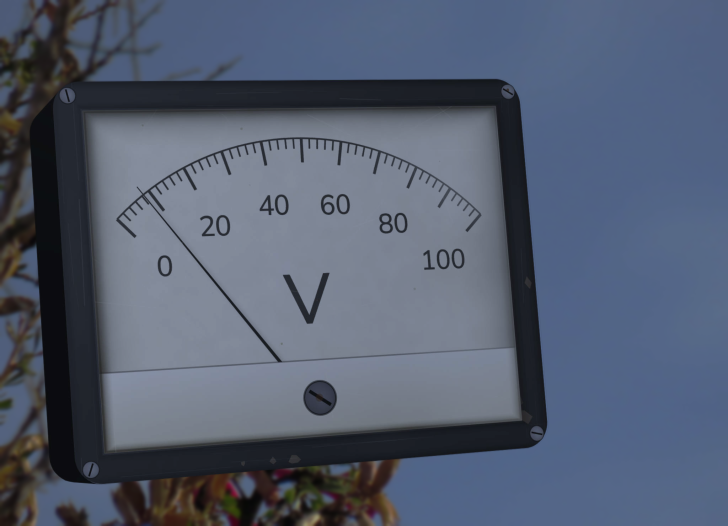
8 V
